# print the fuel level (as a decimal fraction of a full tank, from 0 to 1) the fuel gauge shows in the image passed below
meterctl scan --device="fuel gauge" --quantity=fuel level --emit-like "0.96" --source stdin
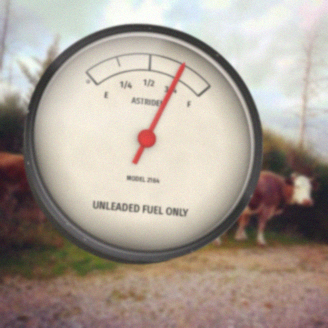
0.75
